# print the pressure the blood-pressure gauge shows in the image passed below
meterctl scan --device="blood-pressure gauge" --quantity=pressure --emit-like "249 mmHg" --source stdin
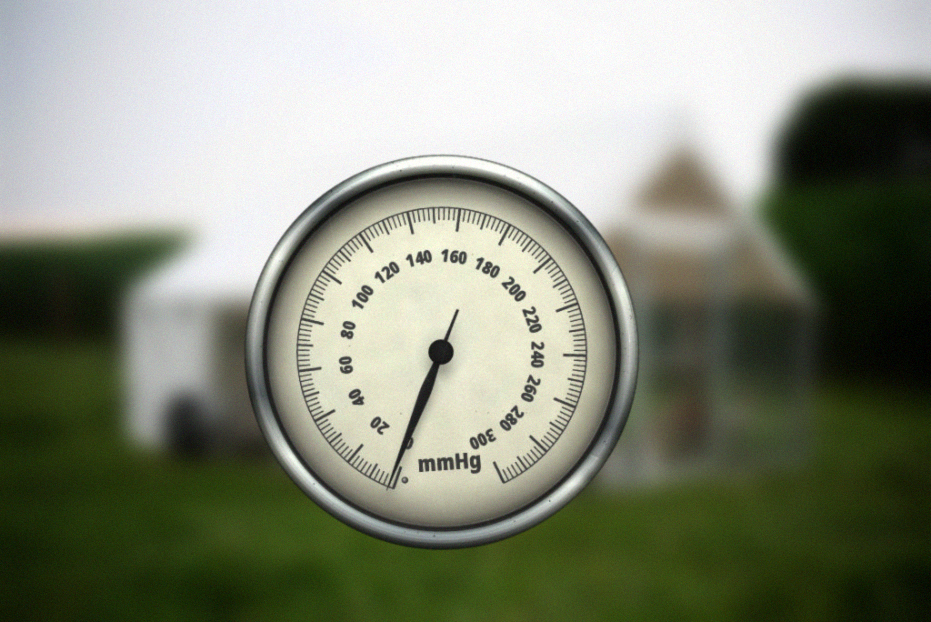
2 mmHg
